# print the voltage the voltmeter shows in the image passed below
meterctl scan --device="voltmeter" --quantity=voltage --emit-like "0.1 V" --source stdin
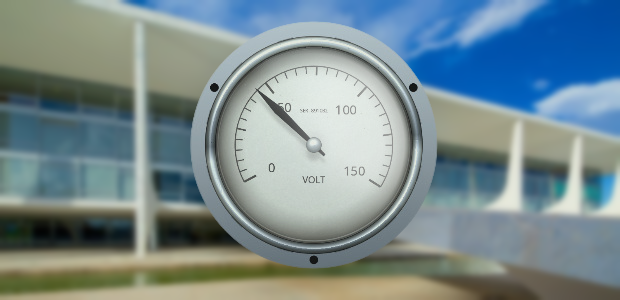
45 V
